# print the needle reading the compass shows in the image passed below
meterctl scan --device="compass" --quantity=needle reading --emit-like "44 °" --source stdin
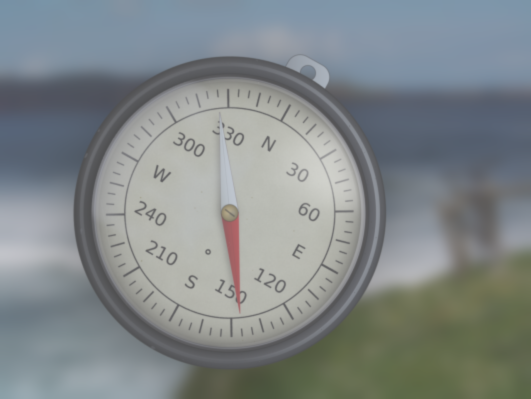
145 °
